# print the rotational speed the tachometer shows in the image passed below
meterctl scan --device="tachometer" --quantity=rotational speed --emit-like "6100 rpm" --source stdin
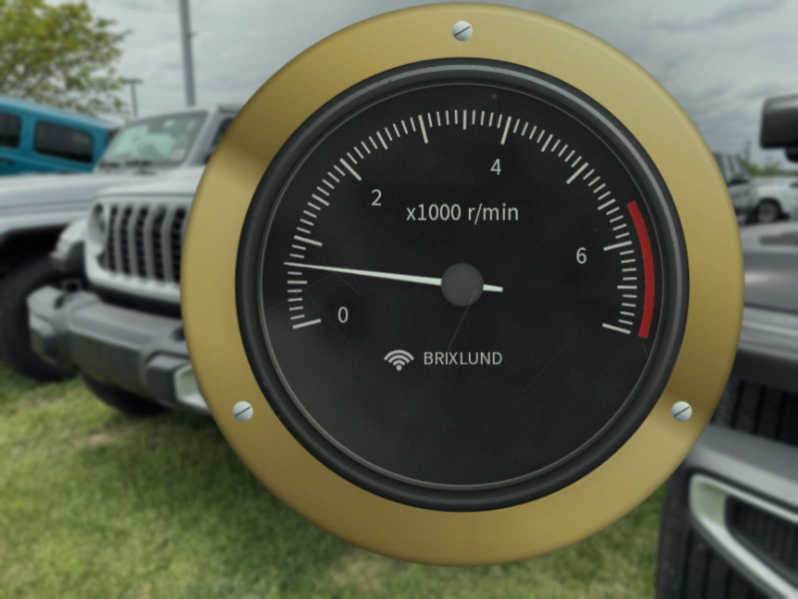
700 rpm
